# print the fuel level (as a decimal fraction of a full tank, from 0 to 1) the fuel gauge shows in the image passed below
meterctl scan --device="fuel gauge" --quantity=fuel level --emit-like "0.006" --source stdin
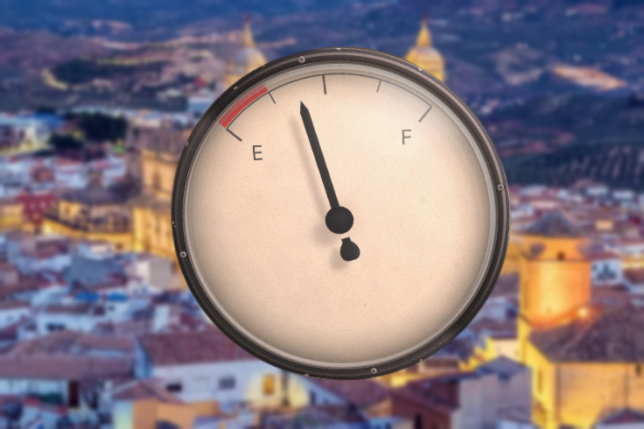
0.375
